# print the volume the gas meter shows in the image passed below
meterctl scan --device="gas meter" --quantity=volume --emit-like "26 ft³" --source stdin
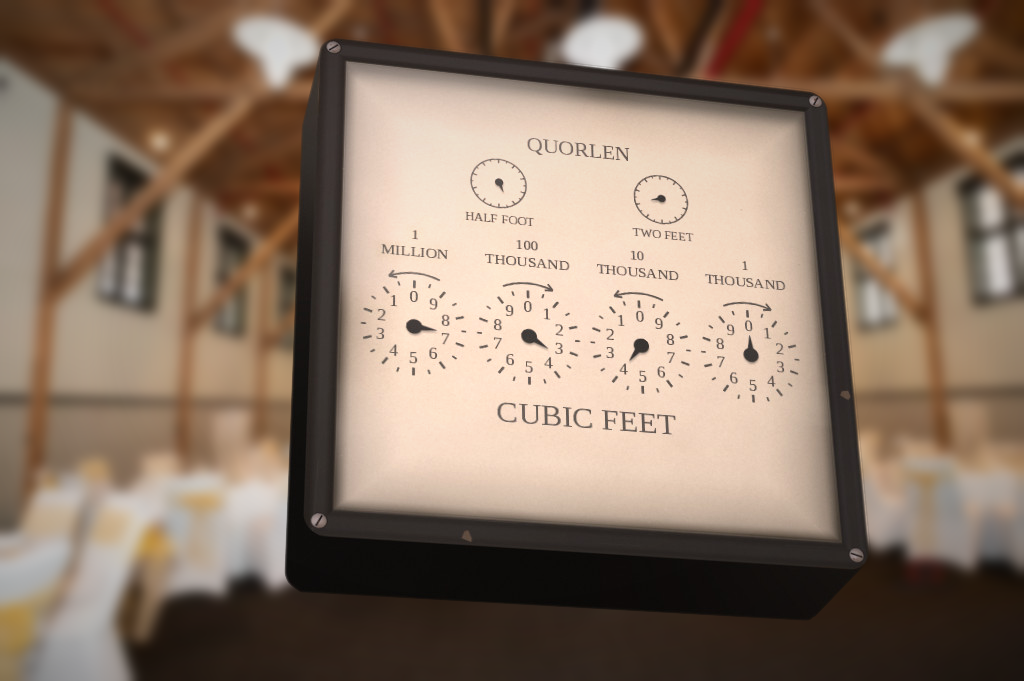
734000 ft³
